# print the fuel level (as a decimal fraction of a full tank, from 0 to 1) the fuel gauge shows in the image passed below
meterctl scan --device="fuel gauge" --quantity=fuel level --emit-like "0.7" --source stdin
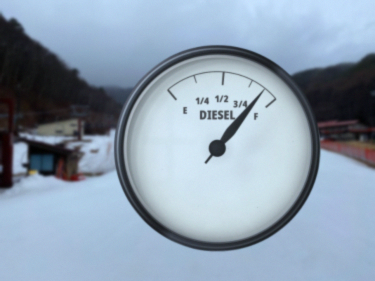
0.875
